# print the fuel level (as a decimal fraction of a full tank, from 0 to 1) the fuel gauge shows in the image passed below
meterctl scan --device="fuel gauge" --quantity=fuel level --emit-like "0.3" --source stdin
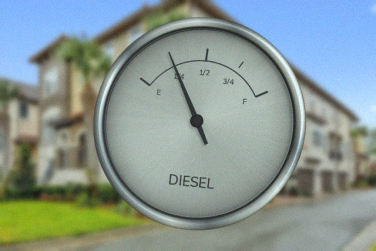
0.25
